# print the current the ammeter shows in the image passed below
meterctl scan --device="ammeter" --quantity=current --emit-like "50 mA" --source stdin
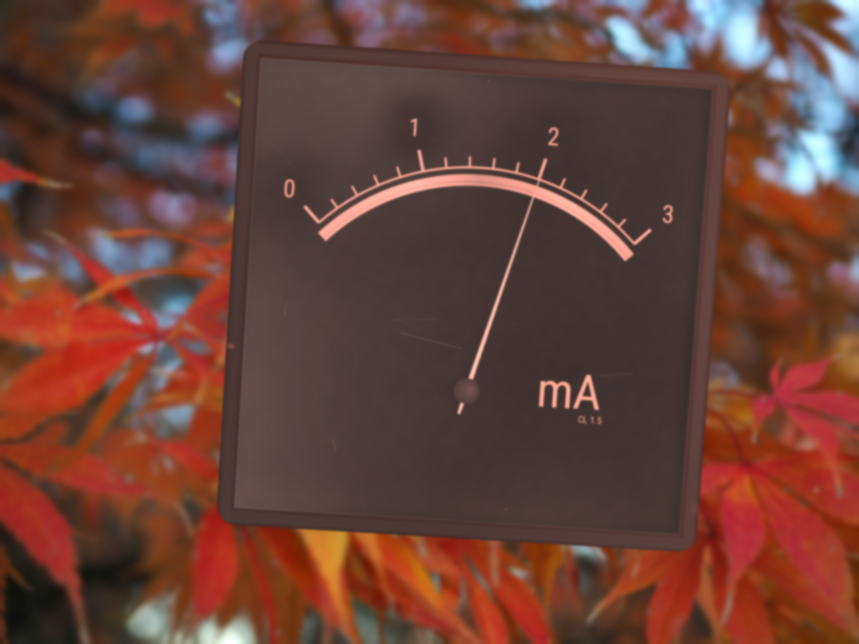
2 mA
